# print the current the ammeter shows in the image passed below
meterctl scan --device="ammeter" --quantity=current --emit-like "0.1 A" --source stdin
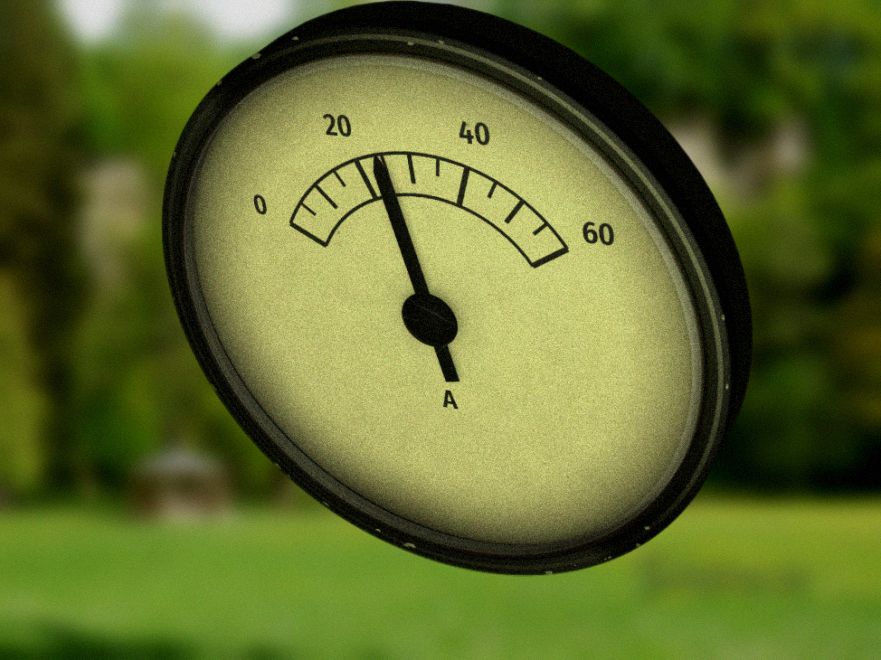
25 A
